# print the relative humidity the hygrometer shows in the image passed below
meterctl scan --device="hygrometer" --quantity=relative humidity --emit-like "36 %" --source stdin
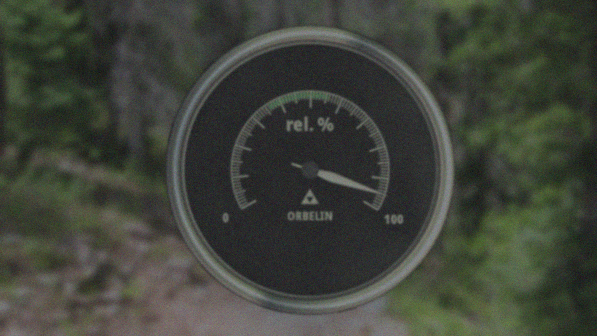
95 %
